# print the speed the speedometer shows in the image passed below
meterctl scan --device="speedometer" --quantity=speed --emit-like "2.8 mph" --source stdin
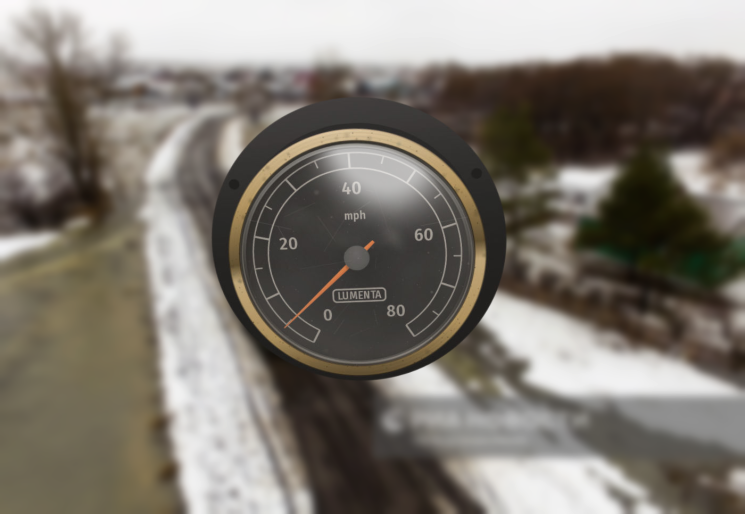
5 mph
